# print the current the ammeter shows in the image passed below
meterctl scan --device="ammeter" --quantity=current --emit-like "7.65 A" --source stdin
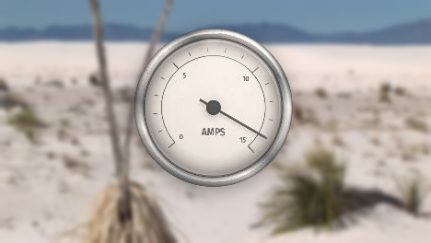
14 A
